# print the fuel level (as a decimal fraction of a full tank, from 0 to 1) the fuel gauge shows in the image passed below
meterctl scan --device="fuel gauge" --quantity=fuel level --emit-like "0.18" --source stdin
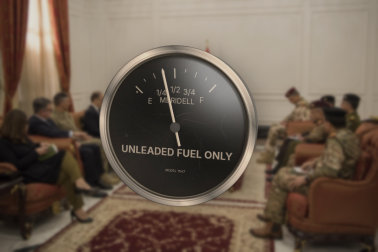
0.375
